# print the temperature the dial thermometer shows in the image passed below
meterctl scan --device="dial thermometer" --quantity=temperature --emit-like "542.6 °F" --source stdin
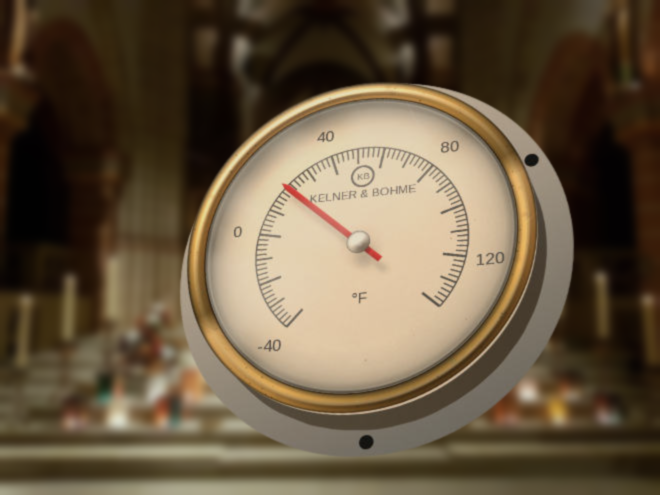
20 °F
